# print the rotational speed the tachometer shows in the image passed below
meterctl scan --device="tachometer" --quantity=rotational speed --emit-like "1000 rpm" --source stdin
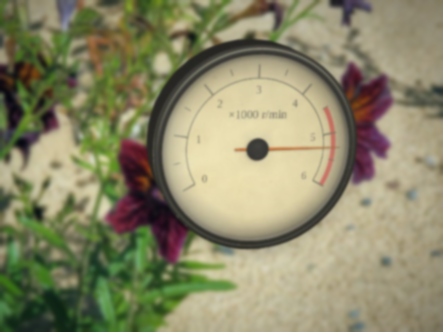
5250 rpm
